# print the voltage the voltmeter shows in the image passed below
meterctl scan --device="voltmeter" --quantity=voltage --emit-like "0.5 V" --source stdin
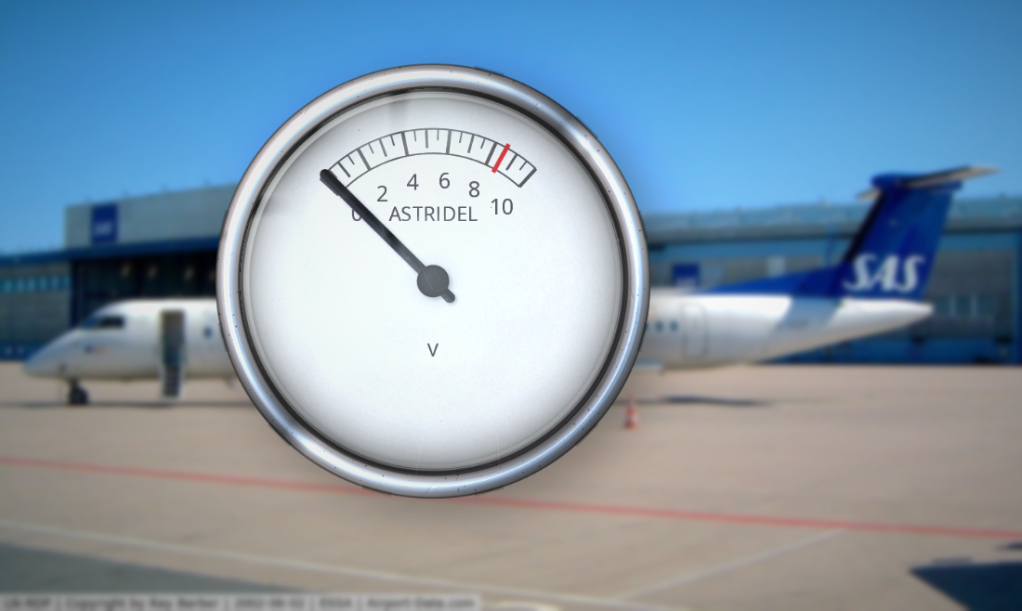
0.25 V
